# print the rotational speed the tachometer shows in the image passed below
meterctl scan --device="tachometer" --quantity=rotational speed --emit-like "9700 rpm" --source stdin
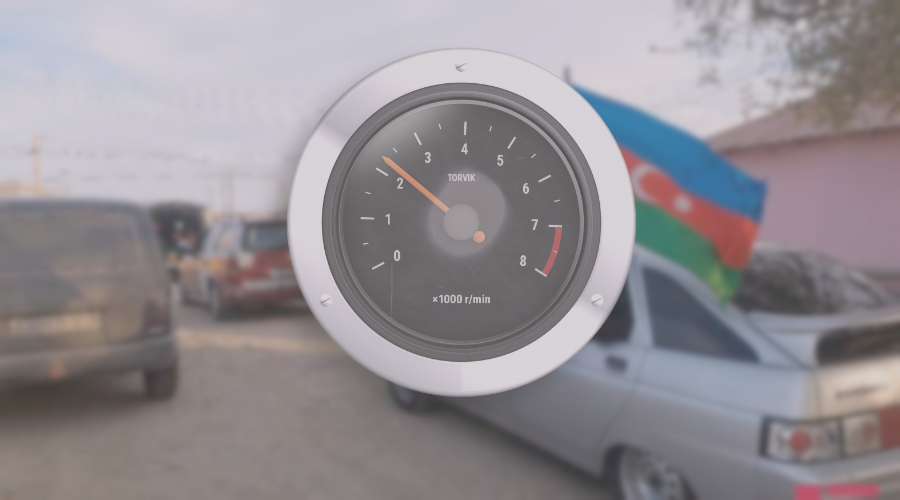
2250 rpm
